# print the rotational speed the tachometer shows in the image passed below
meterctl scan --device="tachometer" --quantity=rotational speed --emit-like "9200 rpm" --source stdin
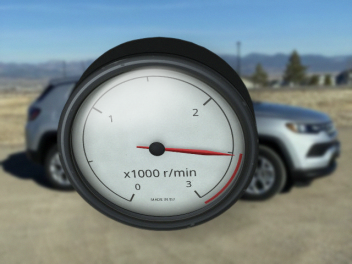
2500 rpm
